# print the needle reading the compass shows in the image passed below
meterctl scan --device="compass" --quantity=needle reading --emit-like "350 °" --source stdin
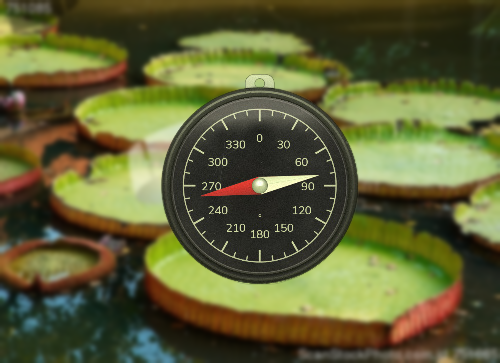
260 °
